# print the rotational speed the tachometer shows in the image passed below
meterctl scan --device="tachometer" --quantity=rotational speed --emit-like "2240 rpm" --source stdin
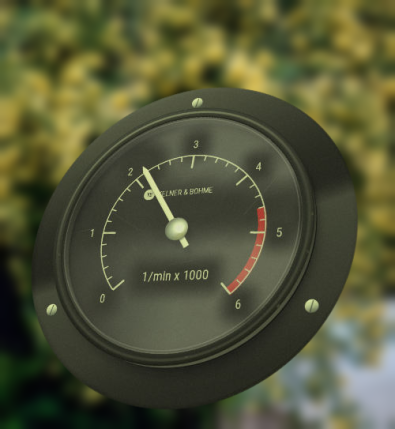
2200 rpm
